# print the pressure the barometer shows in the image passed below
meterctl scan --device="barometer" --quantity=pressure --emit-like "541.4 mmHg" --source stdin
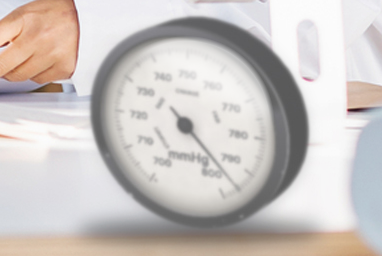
795 mmHg
